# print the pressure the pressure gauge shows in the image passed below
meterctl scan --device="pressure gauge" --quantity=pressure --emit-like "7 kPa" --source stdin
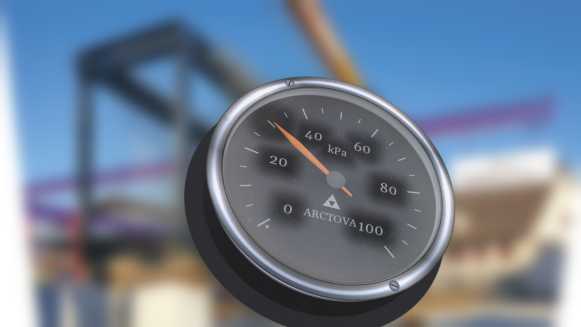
30 kPa
